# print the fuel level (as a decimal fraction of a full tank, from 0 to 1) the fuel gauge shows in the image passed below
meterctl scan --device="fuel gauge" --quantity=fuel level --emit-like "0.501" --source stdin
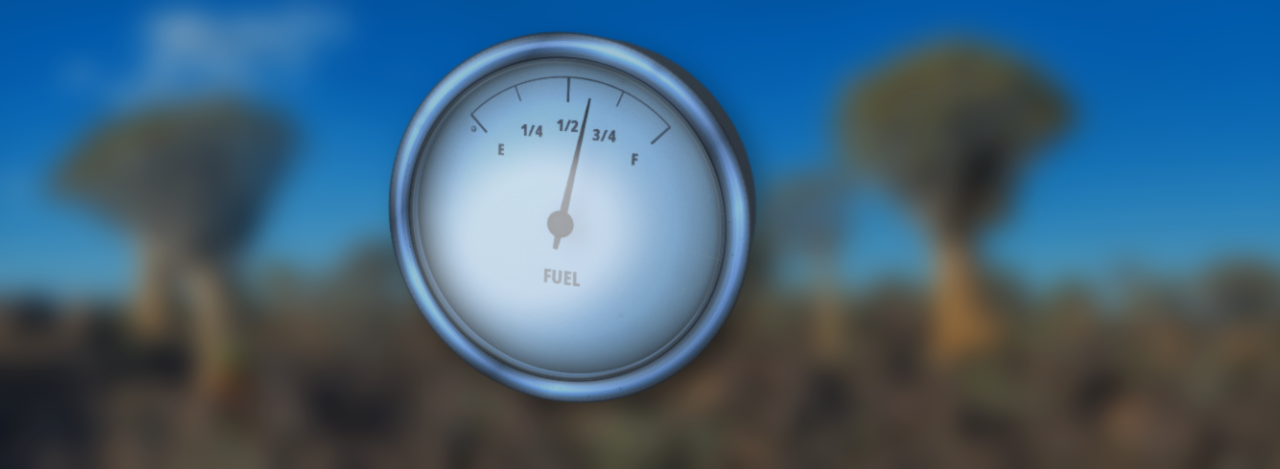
0.625
